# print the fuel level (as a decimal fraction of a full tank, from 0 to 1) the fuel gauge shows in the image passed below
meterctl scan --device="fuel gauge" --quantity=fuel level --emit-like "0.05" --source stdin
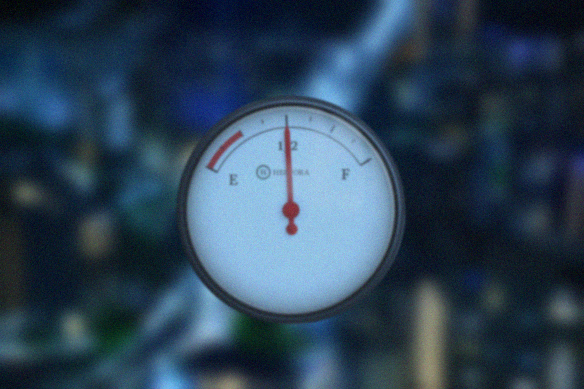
0.5
